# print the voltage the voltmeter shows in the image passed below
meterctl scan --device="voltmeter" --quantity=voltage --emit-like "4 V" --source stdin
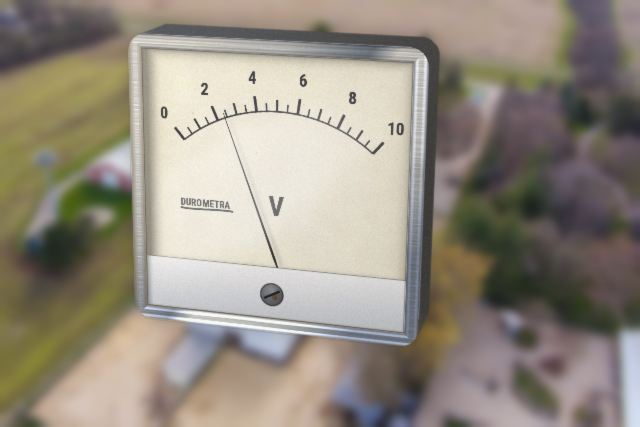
2.5 V
